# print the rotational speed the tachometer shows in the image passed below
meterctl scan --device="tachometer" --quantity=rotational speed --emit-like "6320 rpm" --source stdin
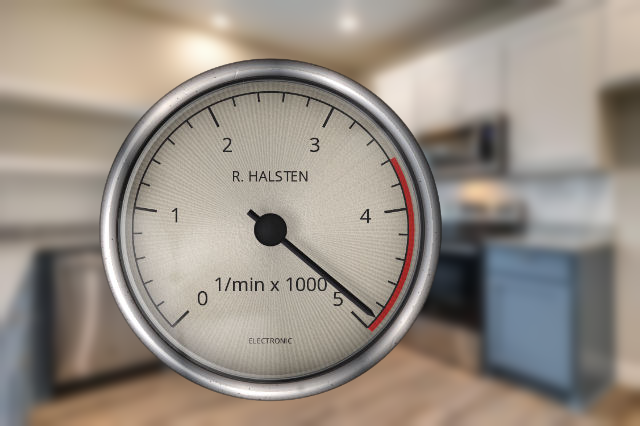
4900 rpm
